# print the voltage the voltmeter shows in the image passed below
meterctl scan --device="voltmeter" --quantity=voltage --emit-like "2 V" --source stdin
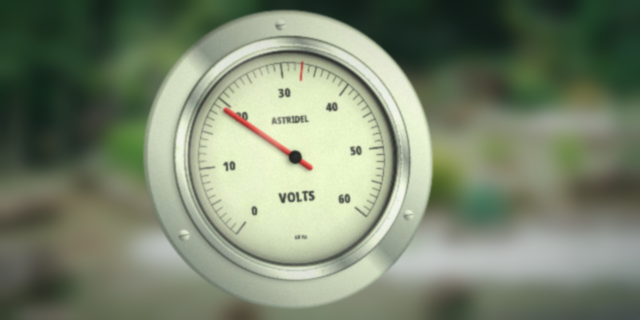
19 V
